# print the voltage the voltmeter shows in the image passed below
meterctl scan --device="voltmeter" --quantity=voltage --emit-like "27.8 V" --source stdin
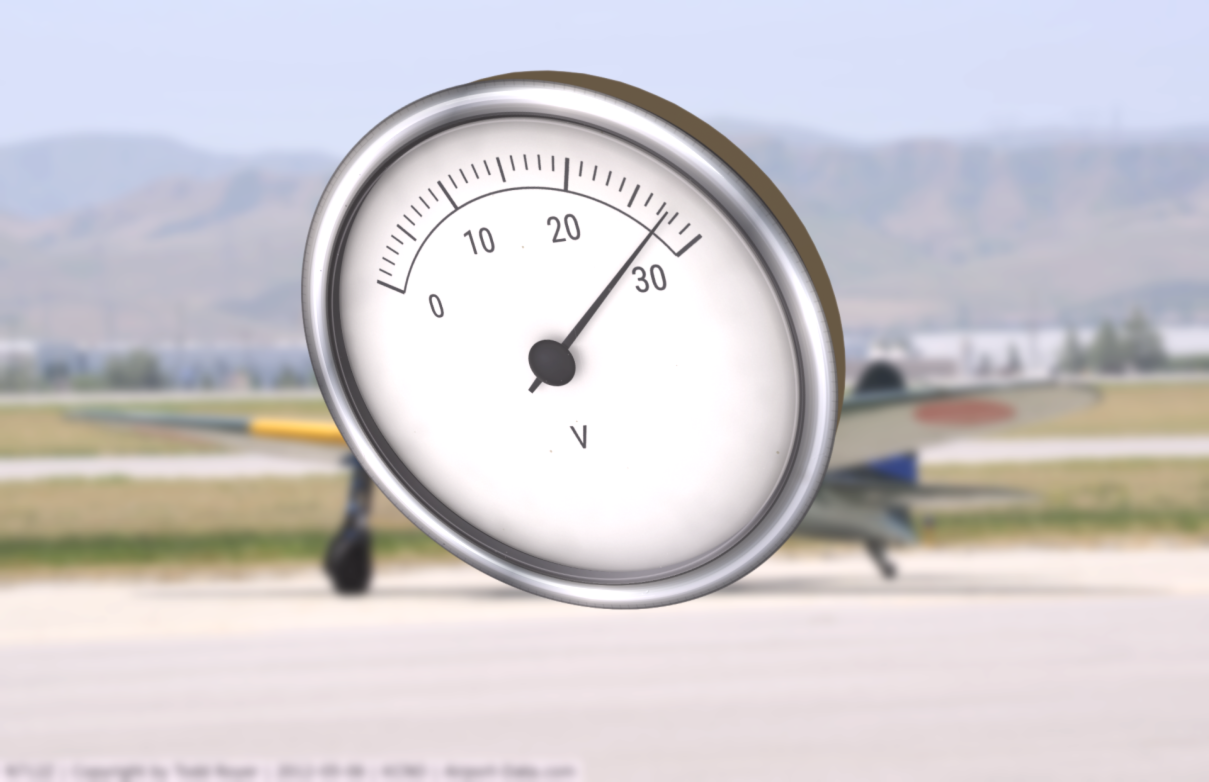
27.5 V
